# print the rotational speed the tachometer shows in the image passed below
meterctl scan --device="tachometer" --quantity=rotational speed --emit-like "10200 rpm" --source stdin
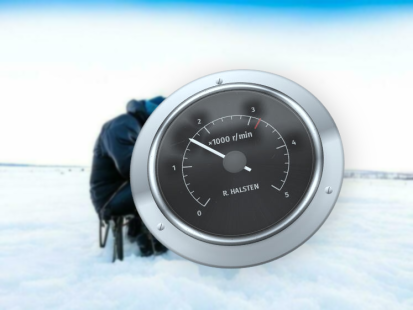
1600 rpm
